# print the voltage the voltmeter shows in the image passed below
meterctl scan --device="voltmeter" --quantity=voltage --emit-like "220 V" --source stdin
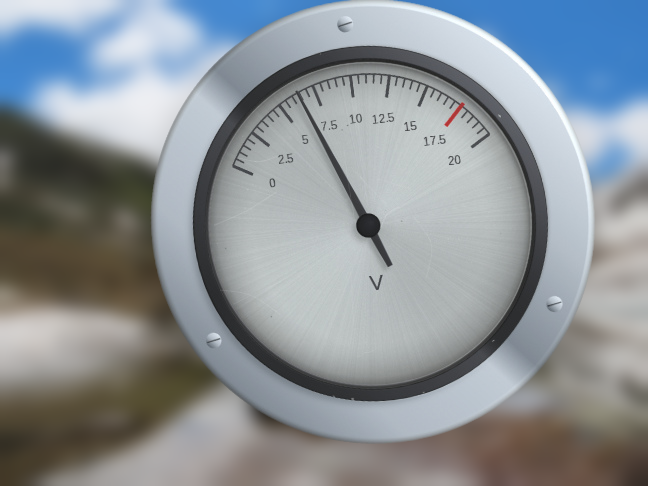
6.5 V
